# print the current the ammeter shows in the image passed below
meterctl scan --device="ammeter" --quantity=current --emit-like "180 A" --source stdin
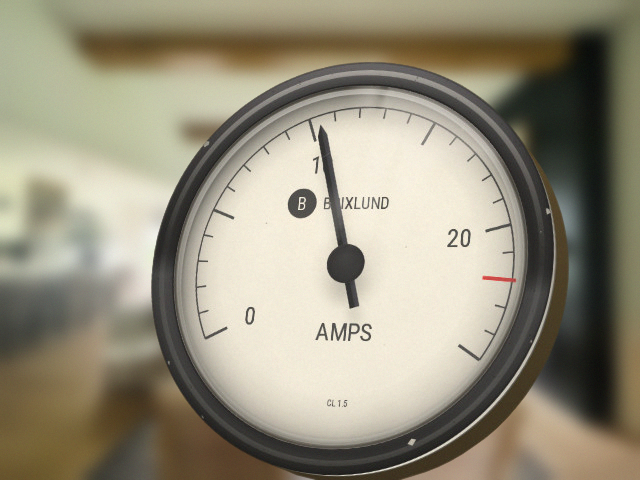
10.5 A
